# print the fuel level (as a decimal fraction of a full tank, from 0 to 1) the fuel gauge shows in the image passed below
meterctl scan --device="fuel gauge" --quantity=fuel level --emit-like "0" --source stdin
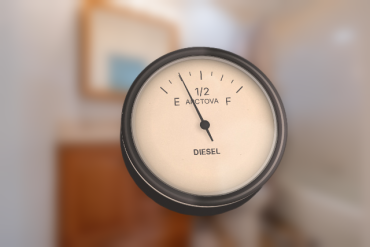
0.25
